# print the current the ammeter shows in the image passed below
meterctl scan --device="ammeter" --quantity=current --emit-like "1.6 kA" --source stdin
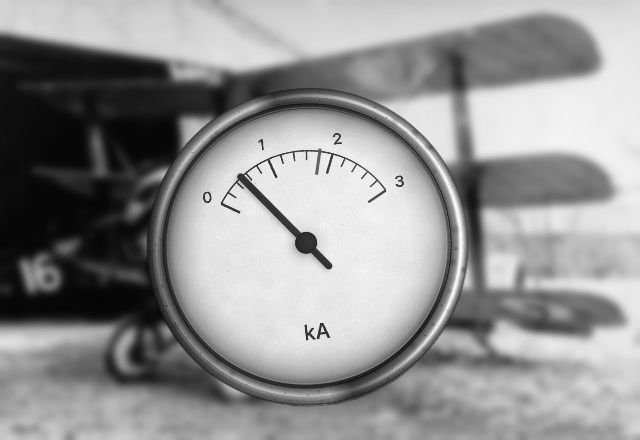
0.5 kA
